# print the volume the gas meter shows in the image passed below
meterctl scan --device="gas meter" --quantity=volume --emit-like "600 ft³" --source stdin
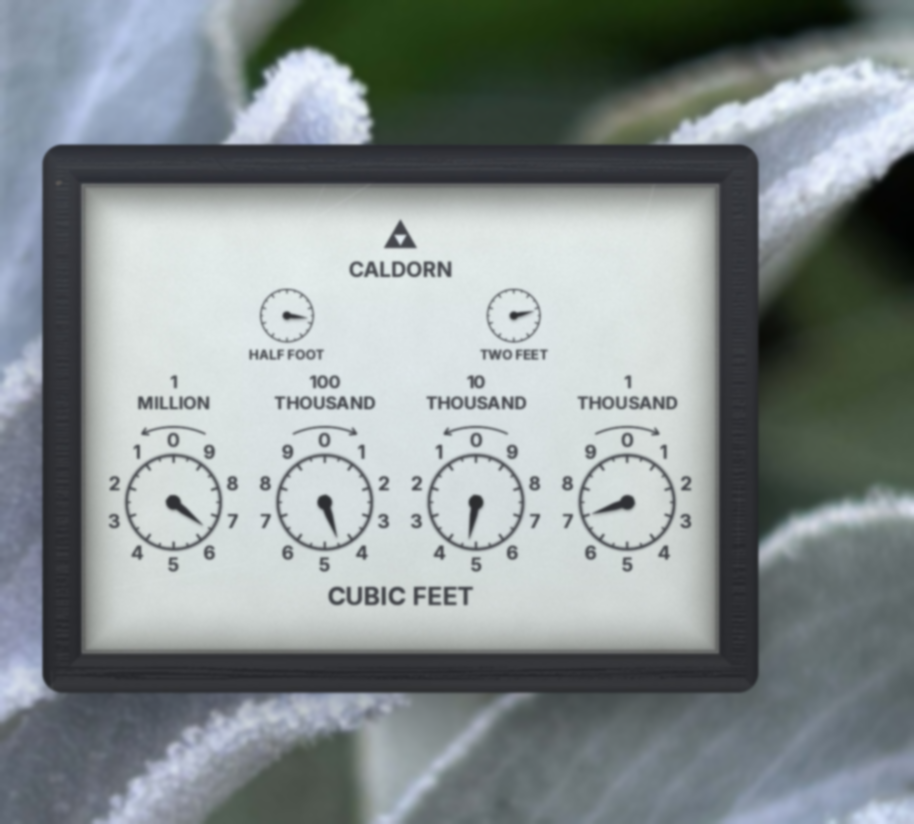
644700 ft³
